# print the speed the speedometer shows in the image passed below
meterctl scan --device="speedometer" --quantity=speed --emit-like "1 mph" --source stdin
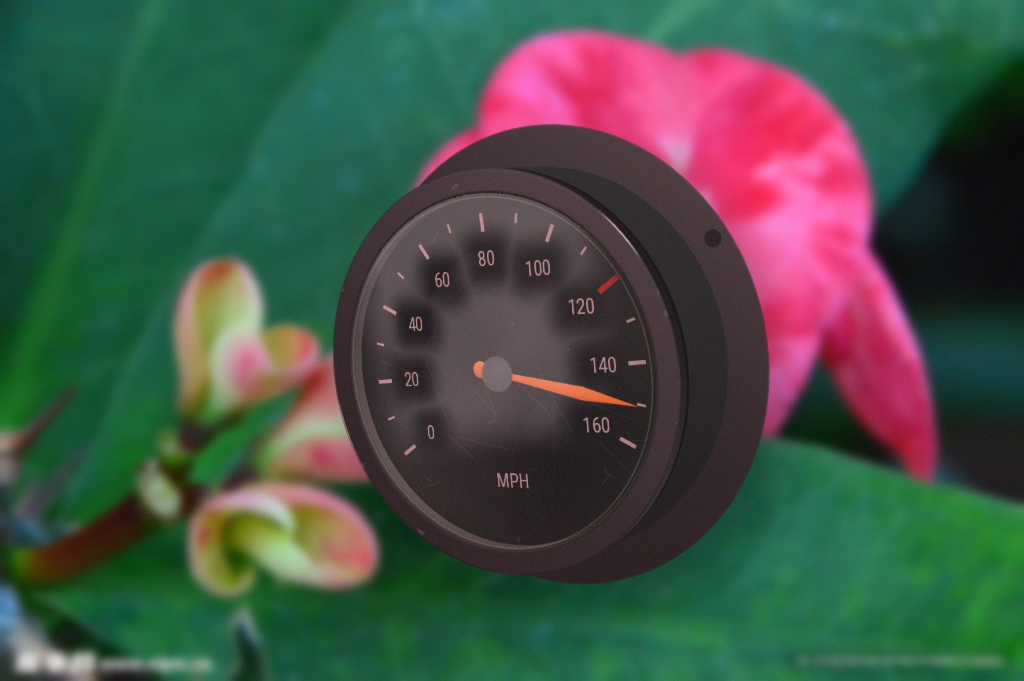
150 mph
